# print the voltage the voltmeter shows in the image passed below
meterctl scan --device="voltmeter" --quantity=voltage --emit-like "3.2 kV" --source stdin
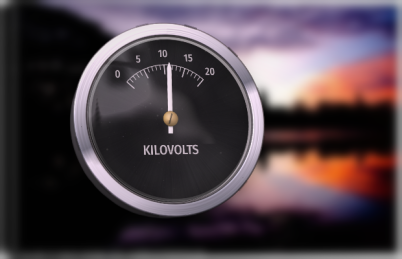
11 kV
